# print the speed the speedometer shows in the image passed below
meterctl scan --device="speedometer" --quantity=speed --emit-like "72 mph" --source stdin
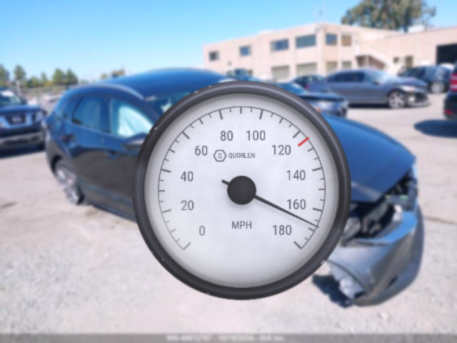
167.5 mph
